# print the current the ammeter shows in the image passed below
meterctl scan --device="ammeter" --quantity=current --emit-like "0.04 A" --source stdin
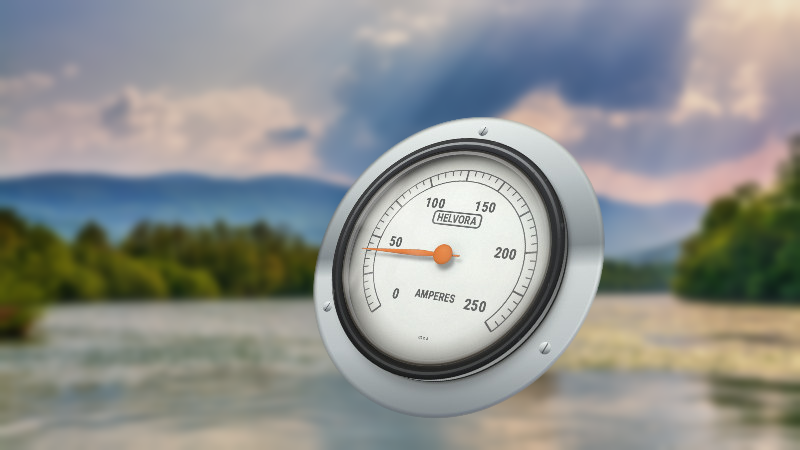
40 A
